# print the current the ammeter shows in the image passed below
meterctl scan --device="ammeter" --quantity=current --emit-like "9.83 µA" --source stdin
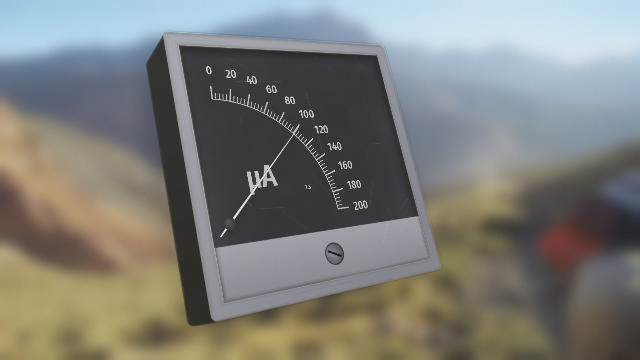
100 µA
